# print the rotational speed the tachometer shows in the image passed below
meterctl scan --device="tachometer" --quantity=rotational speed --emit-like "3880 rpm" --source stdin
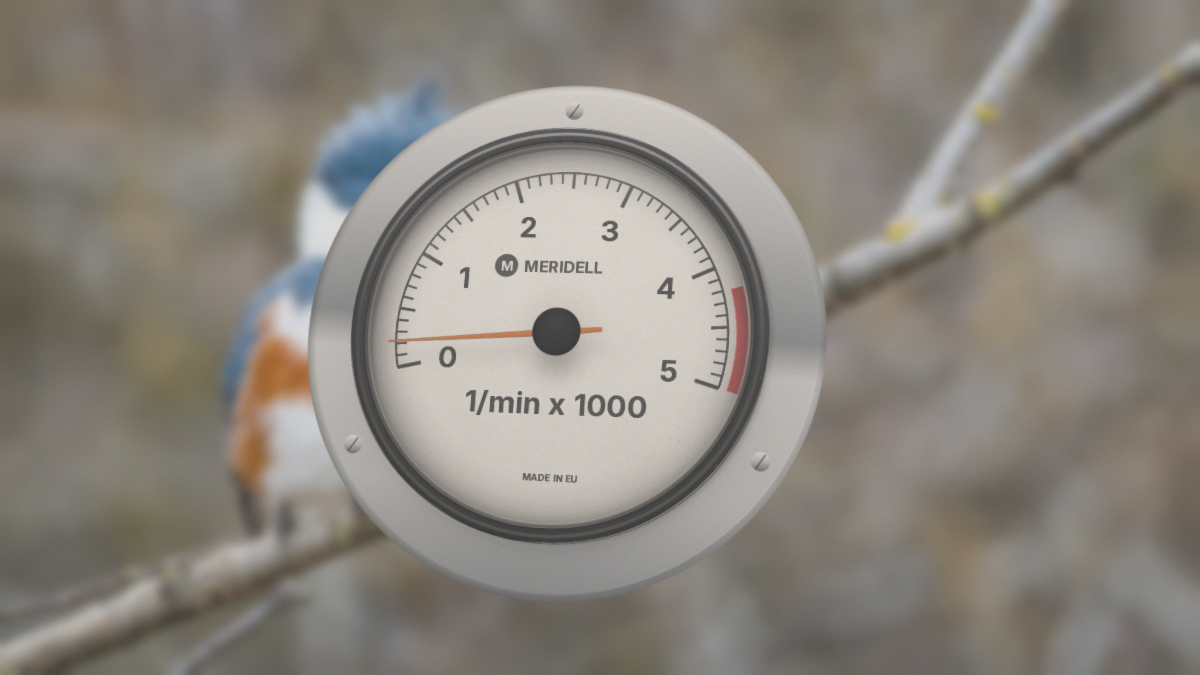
200 rpm
